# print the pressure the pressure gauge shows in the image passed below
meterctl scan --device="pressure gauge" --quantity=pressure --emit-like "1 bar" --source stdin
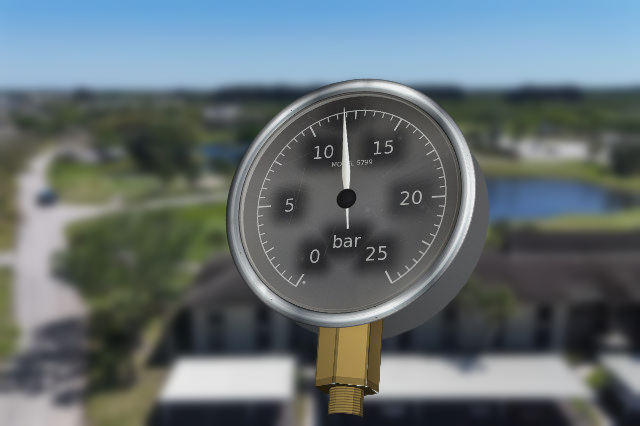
12 bar
